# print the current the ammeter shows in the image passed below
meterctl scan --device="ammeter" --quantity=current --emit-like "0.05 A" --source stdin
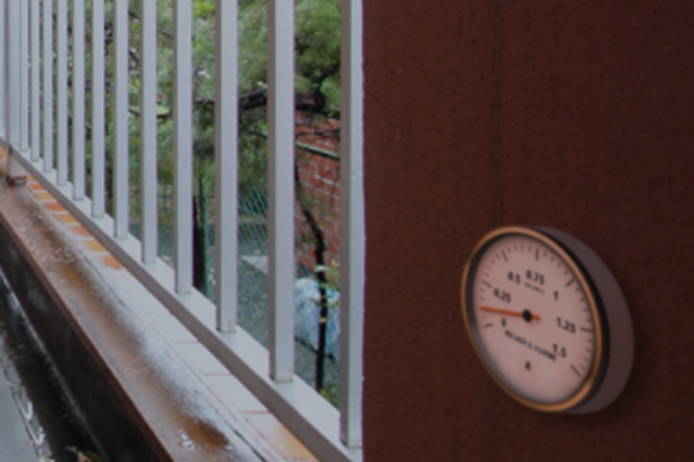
0.1 A
